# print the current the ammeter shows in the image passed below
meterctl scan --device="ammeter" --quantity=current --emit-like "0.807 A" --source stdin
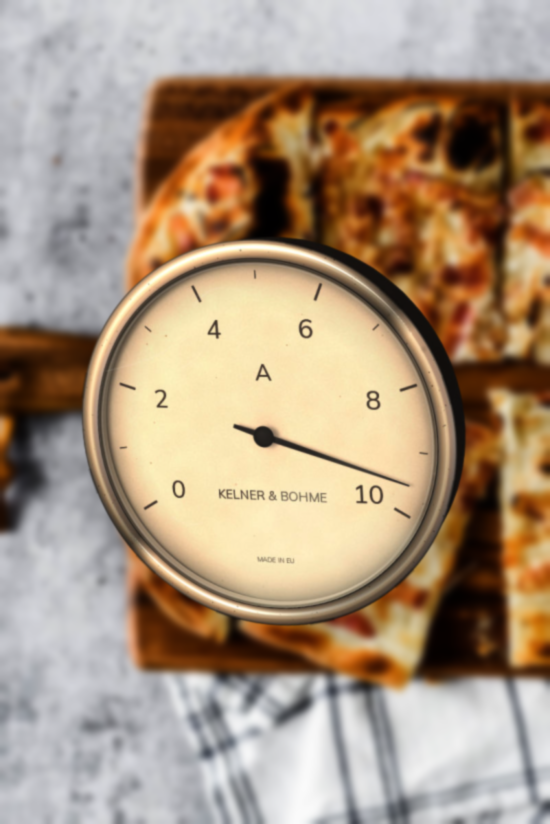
9.5 A
